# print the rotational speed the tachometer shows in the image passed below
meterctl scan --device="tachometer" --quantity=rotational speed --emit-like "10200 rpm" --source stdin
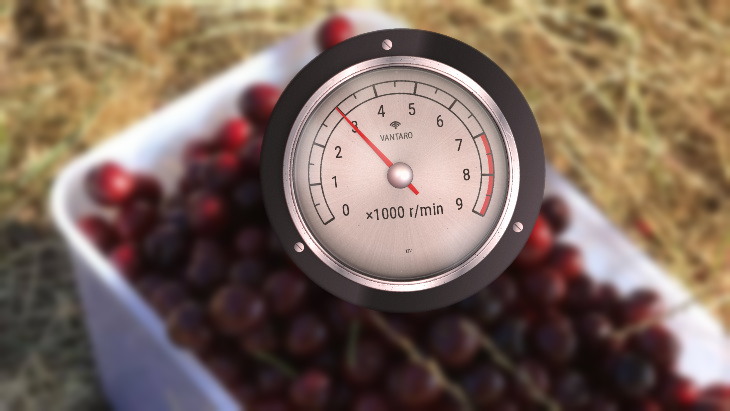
3000 rpm
